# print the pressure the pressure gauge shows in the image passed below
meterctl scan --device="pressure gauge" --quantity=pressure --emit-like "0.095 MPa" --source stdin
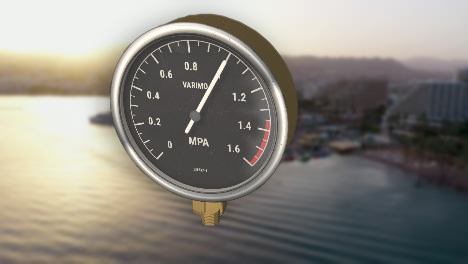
1 MPa
